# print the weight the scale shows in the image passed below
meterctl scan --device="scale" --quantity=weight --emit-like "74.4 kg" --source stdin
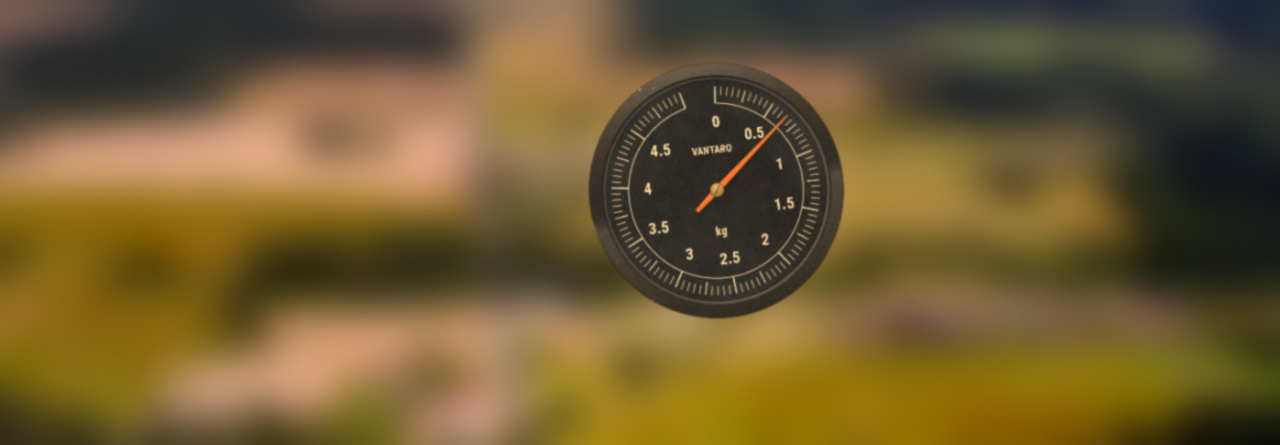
0.65 kg
